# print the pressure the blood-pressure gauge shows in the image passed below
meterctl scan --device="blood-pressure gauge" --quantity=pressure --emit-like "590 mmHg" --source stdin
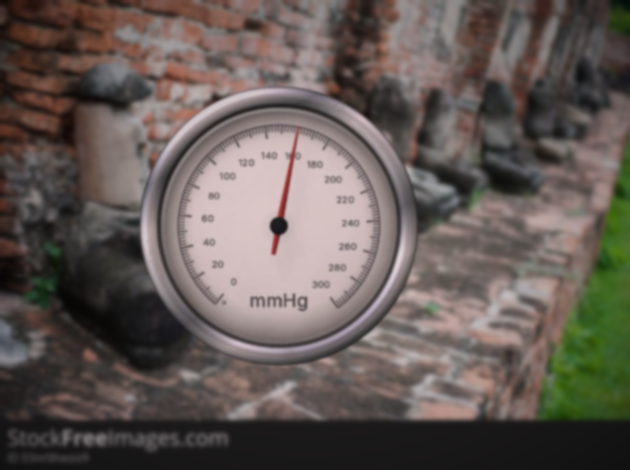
160 mmHg
